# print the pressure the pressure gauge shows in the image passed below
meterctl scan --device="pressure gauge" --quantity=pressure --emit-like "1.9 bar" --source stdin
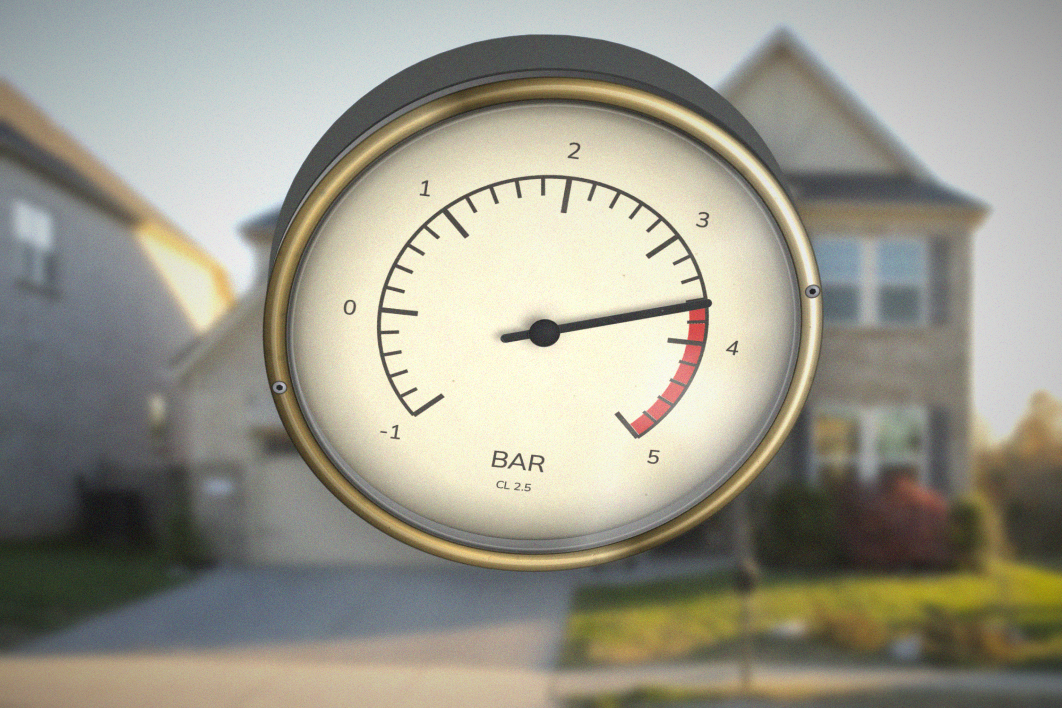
3.6 bar
